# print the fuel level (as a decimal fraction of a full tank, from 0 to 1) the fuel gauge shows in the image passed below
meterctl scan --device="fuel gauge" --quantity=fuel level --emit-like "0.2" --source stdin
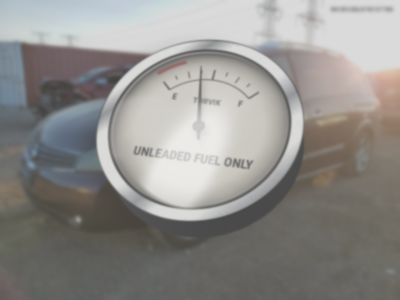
0.375
